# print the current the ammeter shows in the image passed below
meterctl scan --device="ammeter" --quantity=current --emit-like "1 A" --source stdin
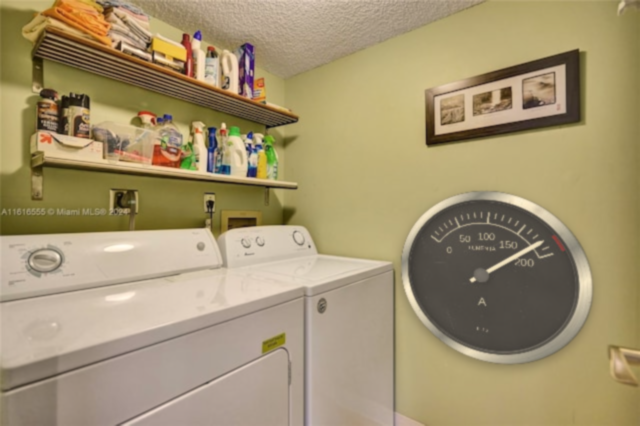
180 A
